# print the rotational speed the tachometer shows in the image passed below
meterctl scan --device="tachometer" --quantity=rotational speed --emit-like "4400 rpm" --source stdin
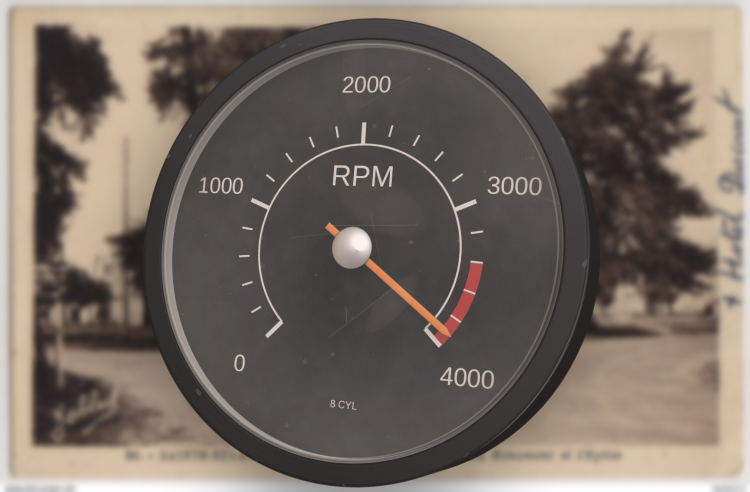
3900 rpm
